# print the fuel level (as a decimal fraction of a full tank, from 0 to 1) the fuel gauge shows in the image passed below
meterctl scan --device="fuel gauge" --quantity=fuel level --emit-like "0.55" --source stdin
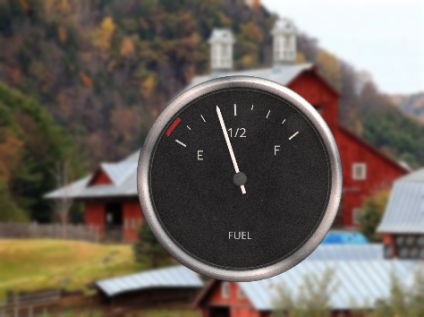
0.375
